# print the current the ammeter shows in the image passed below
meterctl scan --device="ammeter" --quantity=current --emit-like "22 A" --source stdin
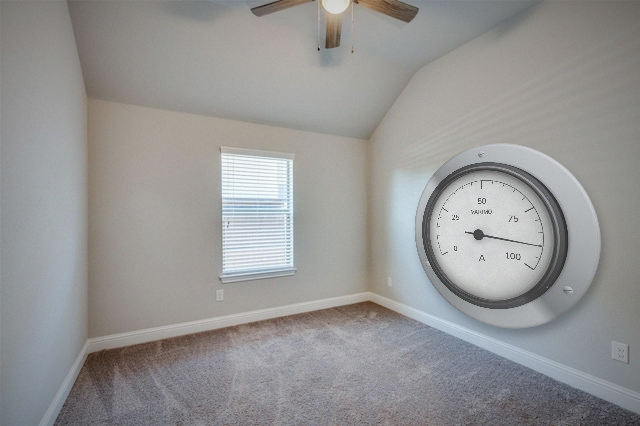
90 A
